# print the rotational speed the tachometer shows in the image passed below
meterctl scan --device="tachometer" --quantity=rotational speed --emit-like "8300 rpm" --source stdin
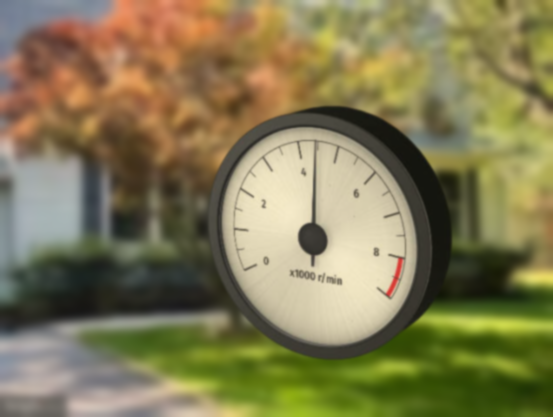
4500 rpm
